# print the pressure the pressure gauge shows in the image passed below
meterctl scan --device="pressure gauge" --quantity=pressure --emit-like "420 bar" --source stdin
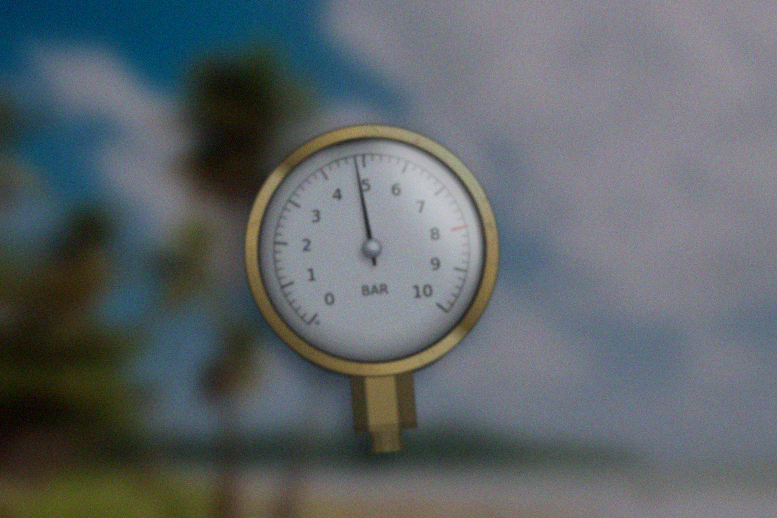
4.8 bar
